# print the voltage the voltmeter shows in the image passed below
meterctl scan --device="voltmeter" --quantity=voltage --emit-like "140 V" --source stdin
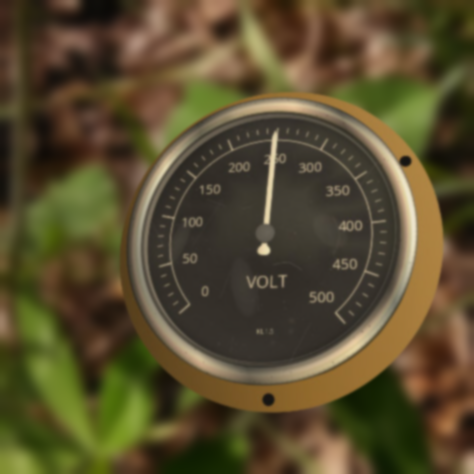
250 V
